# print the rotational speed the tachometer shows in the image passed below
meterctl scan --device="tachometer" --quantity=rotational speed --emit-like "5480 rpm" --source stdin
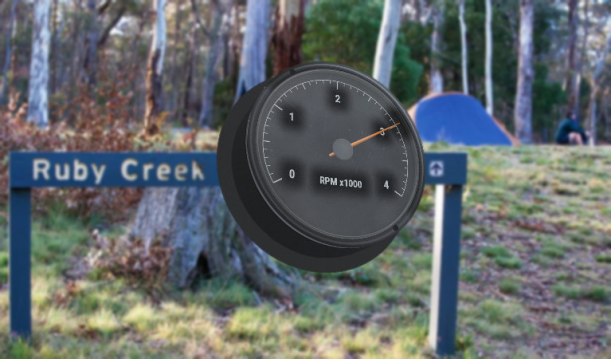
3000 rpm
